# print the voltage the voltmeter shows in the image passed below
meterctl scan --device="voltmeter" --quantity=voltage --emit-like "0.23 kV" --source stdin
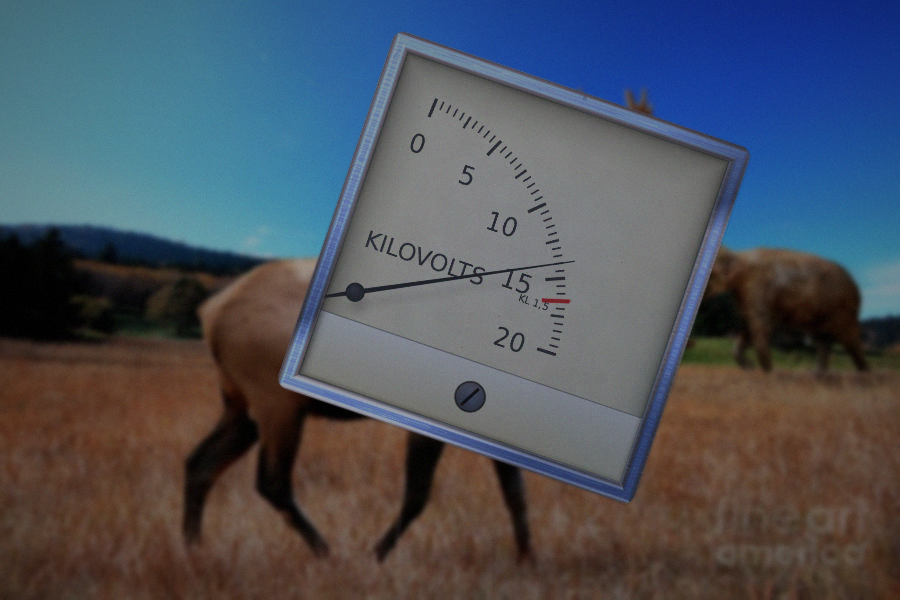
14 kV
